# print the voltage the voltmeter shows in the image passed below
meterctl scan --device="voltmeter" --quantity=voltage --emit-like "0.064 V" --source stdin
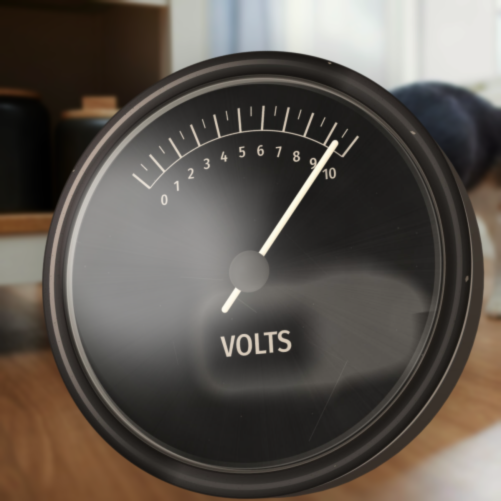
9.5 V
